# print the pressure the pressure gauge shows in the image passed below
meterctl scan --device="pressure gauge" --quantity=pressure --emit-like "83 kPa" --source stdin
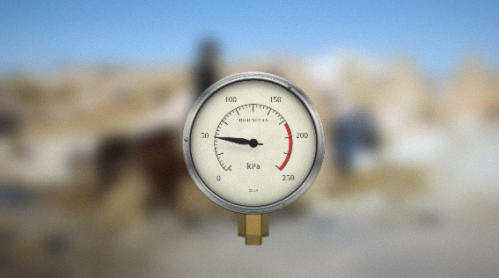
50 kPa
